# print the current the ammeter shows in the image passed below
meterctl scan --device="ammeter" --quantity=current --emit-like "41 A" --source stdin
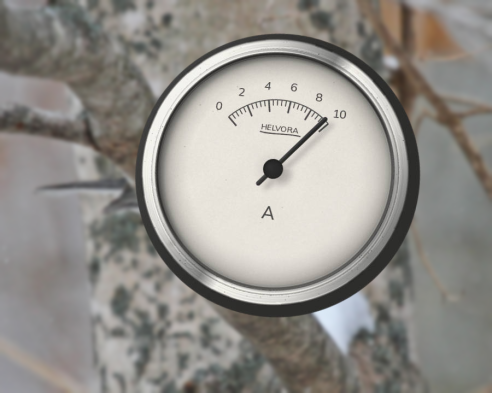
9.6 A
